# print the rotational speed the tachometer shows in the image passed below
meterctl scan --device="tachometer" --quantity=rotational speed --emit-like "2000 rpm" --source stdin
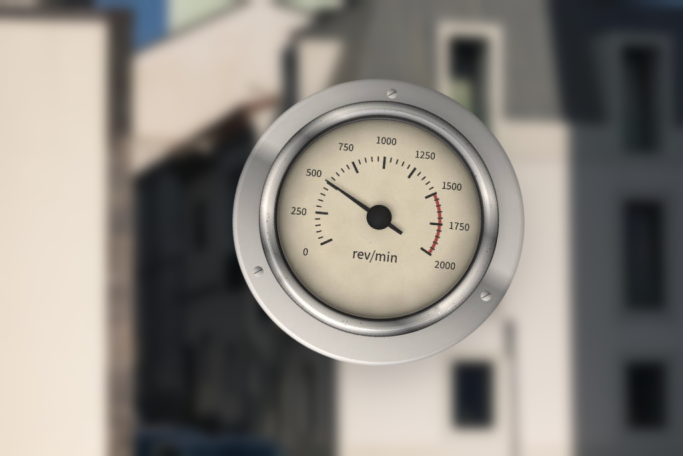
500 rpm
